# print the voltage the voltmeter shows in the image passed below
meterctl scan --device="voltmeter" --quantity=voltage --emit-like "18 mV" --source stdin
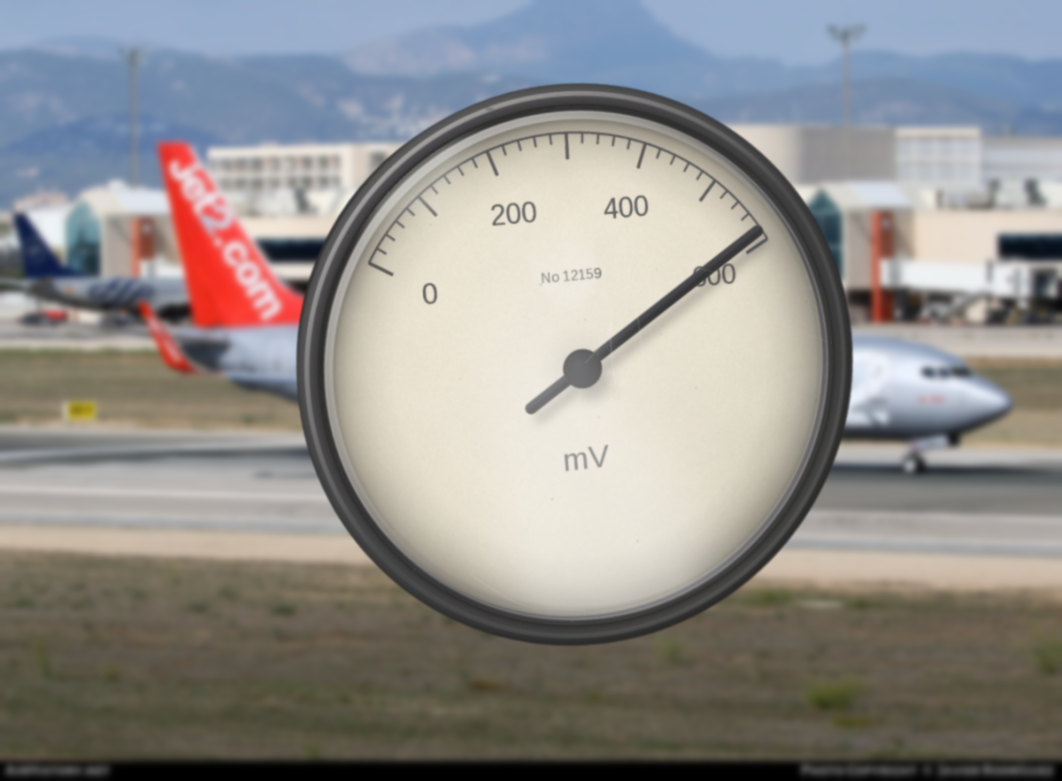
580 mV
